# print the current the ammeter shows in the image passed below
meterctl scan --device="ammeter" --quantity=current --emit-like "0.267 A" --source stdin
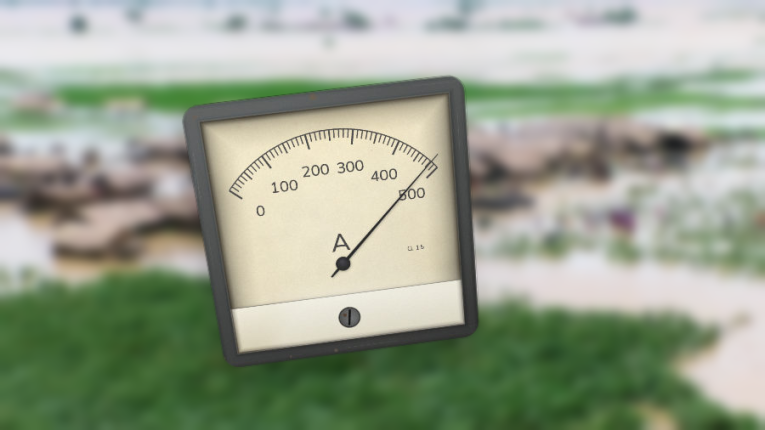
480 A
